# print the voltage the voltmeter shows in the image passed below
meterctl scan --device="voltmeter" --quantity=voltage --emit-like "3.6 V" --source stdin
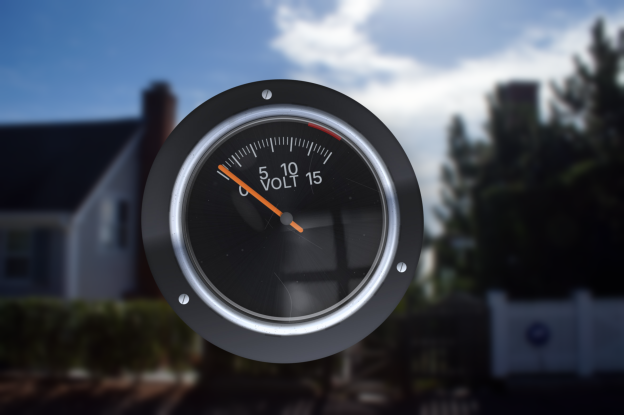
0.5 V
